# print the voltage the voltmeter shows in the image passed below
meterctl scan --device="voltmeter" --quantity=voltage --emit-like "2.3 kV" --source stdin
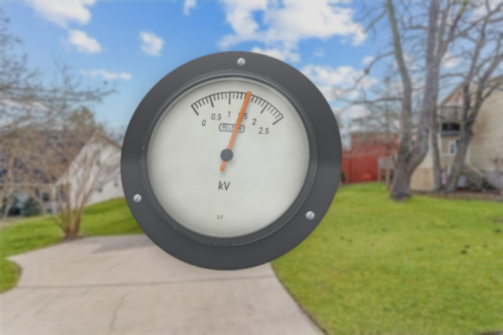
1.5 kV
